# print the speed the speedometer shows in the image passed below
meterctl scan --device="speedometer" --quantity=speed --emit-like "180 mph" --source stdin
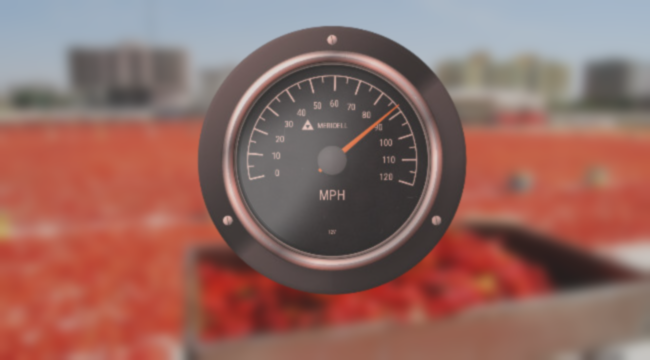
87.5 mph
